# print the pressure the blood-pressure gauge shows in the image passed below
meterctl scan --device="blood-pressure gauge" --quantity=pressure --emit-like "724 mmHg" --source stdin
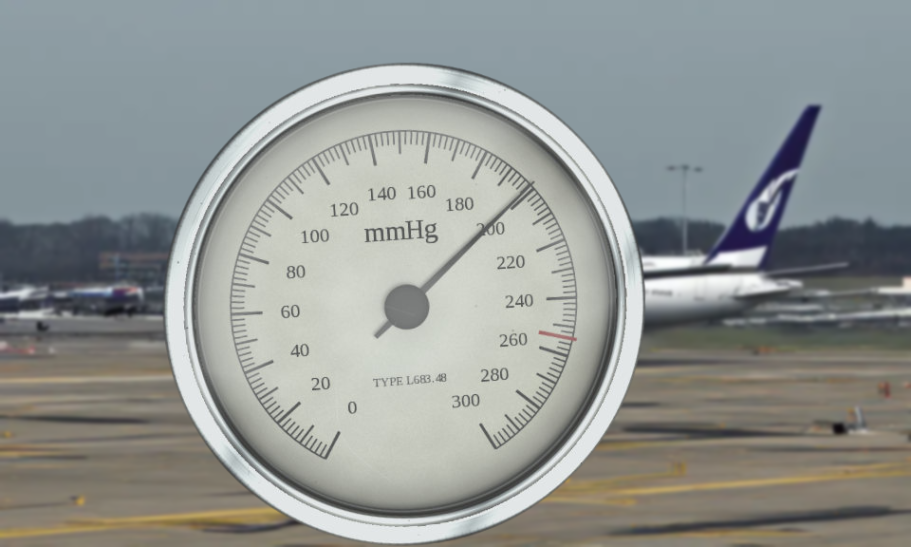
198 mmHg
